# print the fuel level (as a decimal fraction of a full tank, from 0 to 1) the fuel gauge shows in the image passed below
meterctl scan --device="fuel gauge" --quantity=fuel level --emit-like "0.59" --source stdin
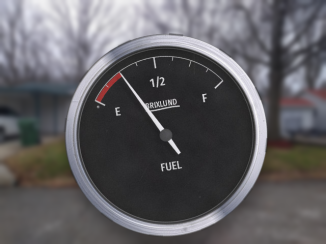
0.25
